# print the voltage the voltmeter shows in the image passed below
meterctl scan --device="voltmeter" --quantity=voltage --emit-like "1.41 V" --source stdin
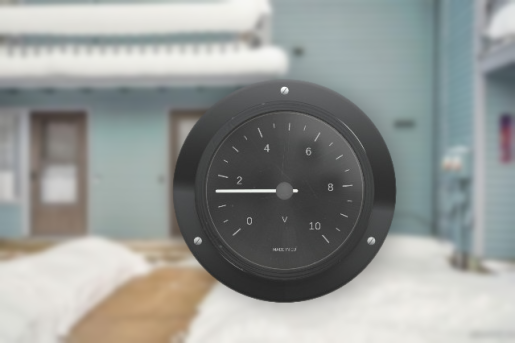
1.5 V
